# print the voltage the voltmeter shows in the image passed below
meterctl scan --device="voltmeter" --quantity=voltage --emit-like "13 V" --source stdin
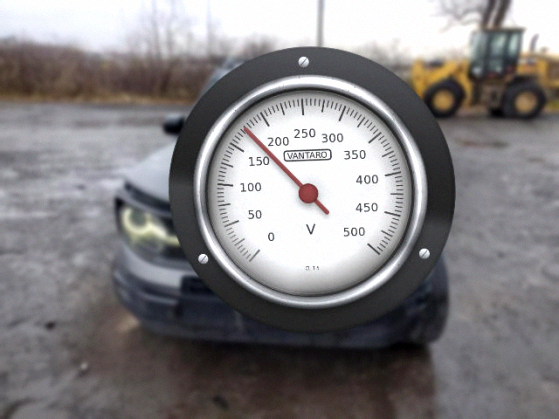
175 V
